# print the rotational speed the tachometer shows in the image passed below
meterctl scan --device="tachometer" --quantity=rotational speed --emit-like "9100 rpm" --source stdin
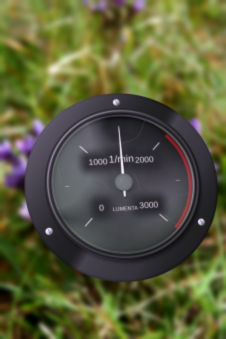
1500 rpm
